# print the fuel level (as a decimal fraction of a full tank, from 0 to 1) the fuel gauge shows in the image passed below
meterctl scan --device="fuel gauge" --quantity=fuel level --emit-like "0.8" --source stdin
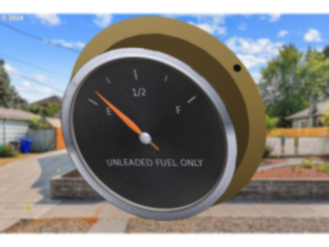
0.125
